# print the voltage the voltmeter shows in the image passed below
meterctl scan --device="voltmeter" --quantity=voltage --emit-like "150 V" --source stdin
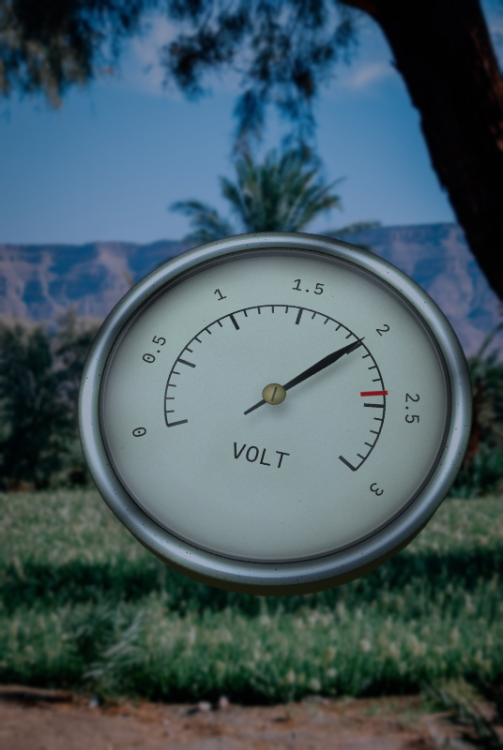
2 V
